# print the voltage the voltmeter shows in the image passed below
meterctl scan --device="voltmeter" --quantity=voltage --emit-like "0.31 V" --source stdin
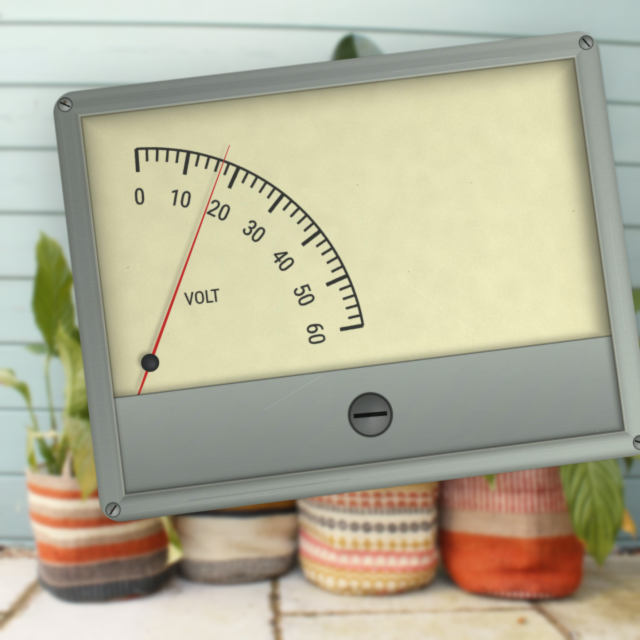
17 V
